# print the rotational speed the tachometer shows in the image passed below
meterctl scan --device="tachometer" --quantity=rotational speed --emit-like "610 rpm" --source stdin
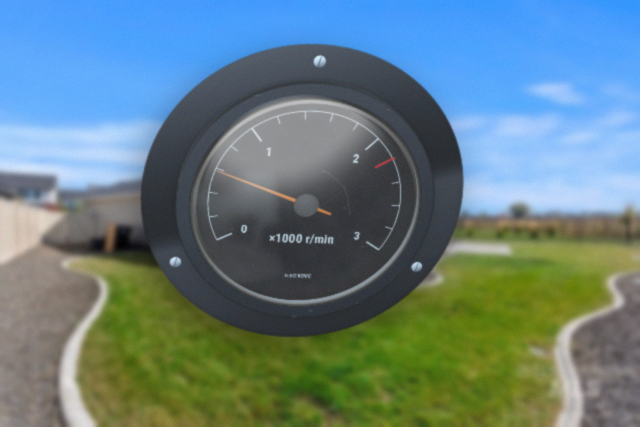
600 rpm
